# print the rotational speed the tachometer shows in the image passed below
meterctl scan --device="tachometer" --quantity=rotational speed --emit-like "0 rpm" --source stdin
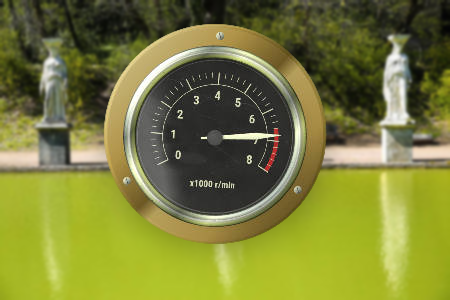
6800 rpm
